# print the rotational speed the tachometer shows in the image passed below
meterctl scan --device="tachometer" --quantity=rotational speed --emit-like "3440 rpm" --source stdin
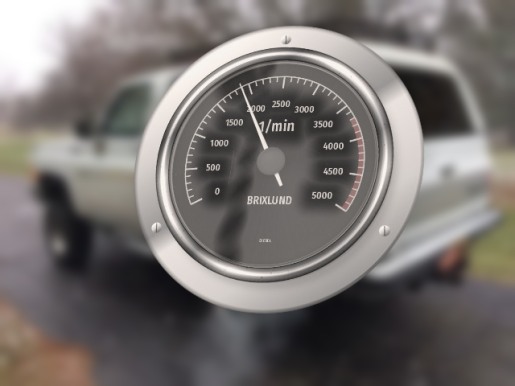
1900 rpm
